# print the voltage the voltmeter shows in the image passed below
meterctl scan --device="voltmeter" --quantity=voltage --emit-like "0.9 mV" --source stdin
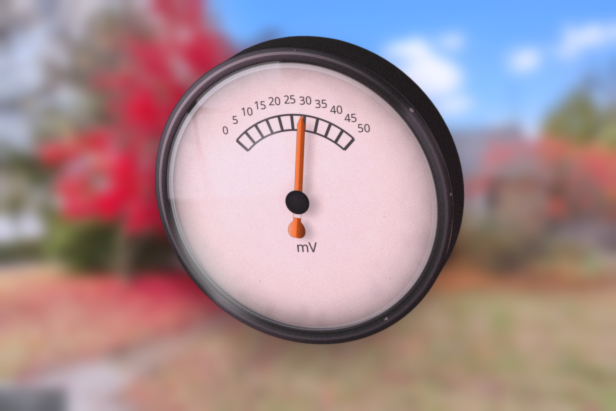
30 mV
